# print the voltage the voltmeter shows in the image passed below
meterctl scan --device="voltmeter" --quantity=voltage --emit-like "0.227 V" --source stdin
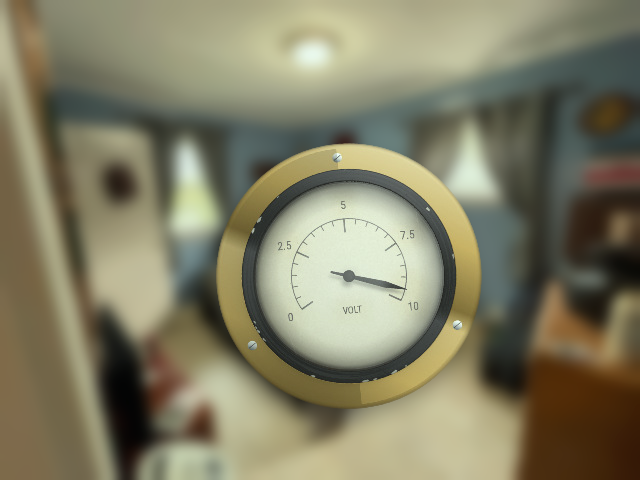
9.5 V
